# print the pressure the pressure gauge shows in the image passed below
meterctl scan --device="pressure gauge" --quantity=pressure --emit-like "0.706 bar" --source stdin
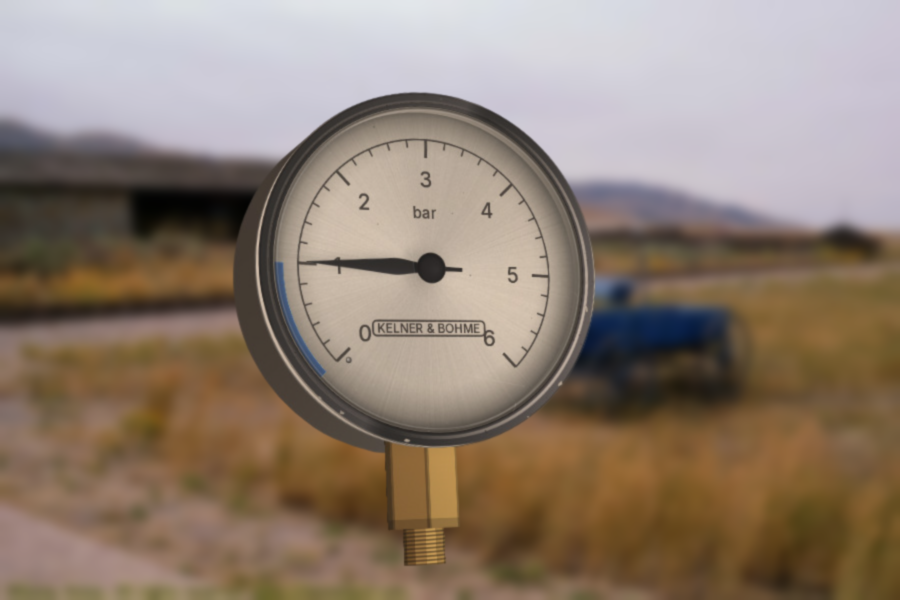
1 bar
